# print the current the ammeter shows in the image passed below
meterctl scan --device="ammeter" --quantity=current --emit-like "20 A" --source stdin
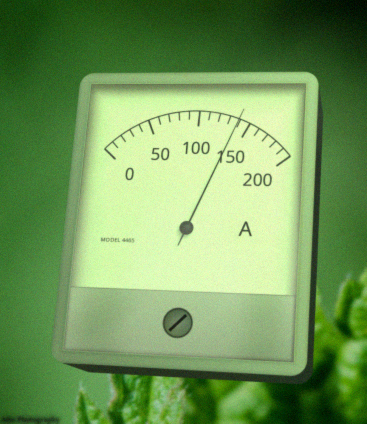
140 A
